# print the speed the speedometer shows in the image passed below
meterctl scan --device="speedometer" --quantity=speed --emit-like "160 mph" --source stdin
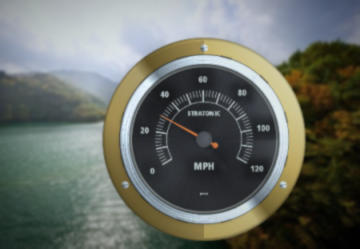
30 mph
